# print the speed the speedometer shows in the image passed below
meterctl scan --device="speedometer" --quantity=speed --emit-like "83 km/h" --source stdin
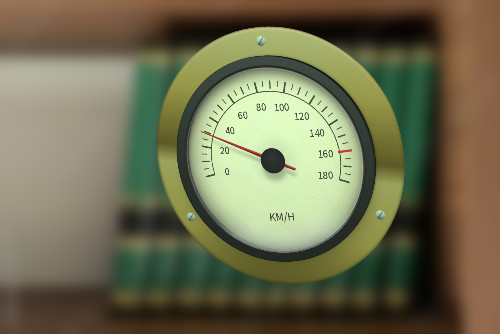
30 km/h
